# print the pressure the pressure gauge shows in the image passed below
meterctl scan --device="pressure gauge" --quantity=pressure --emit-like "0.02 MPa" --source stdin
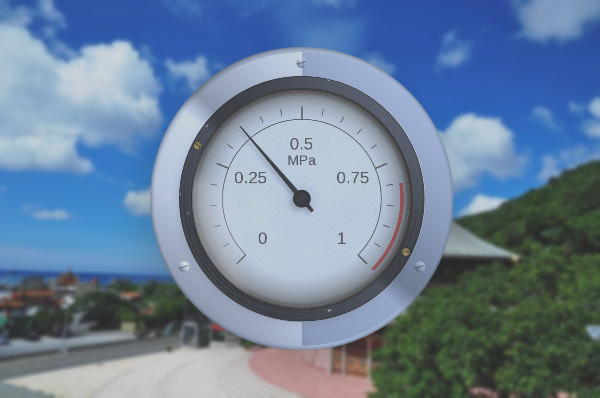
0.35 MPa
